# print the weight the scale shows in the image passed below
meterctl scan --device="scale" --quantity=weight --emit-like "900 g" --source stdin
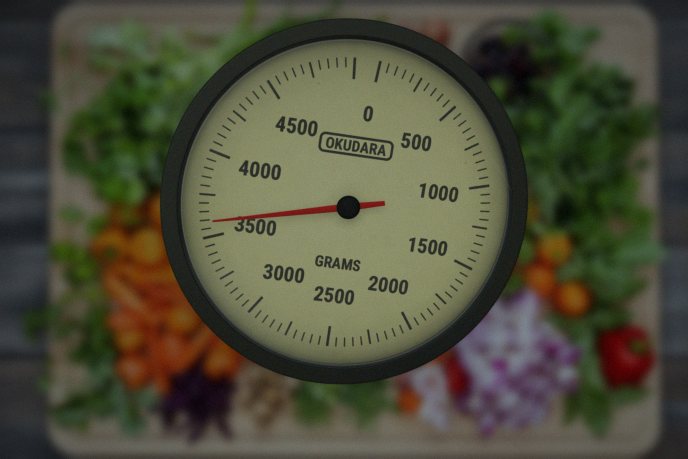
3600 g
